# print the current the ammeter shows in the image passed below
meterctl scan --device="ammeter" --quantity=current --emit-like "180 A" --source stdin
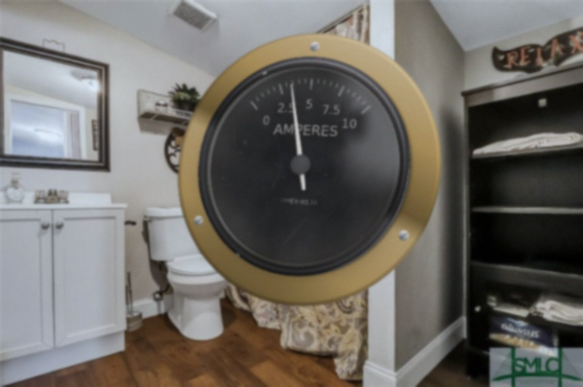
3.5 A
